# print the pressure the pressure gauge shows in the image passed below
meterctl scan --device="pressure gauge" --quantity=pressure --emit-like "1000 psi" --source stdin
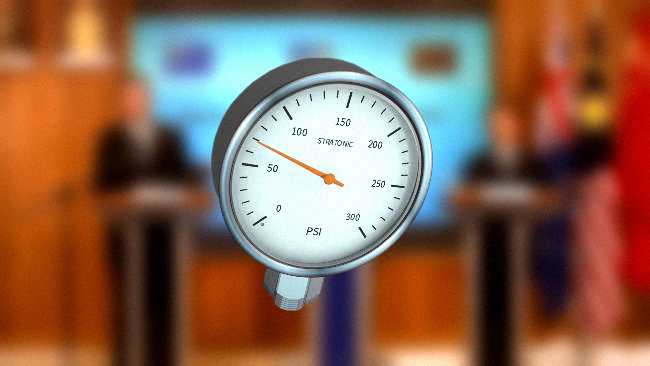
70 psi
